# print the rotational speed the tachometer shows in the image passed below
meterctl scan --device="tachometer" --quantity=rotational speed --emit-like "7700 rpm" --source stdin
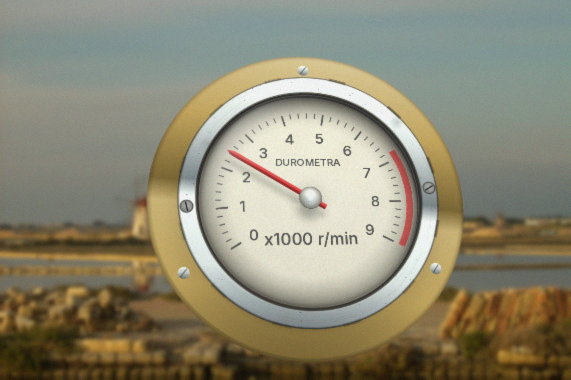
2400 rpm
